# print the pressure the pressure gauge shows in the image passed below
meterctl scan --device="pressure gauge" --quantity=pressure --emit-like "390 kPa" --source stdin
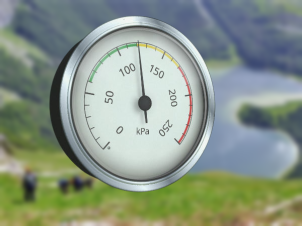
120 kPa
